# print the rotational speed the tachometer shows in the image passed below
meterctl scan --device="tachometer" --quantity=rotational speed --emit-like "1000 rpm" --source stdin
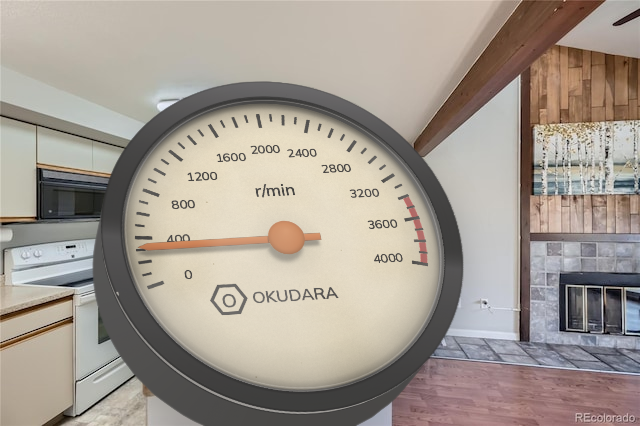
300 rpm
